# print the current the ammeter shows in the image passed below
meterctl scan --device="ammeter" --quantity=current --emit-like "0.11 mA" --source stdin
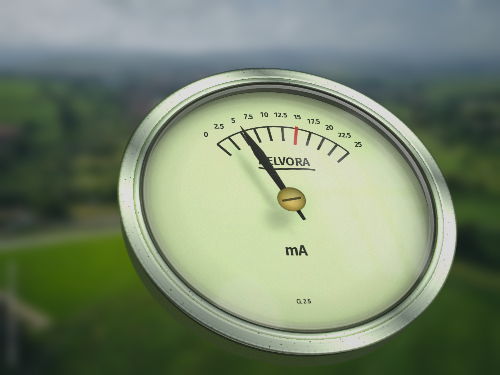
5 mA
